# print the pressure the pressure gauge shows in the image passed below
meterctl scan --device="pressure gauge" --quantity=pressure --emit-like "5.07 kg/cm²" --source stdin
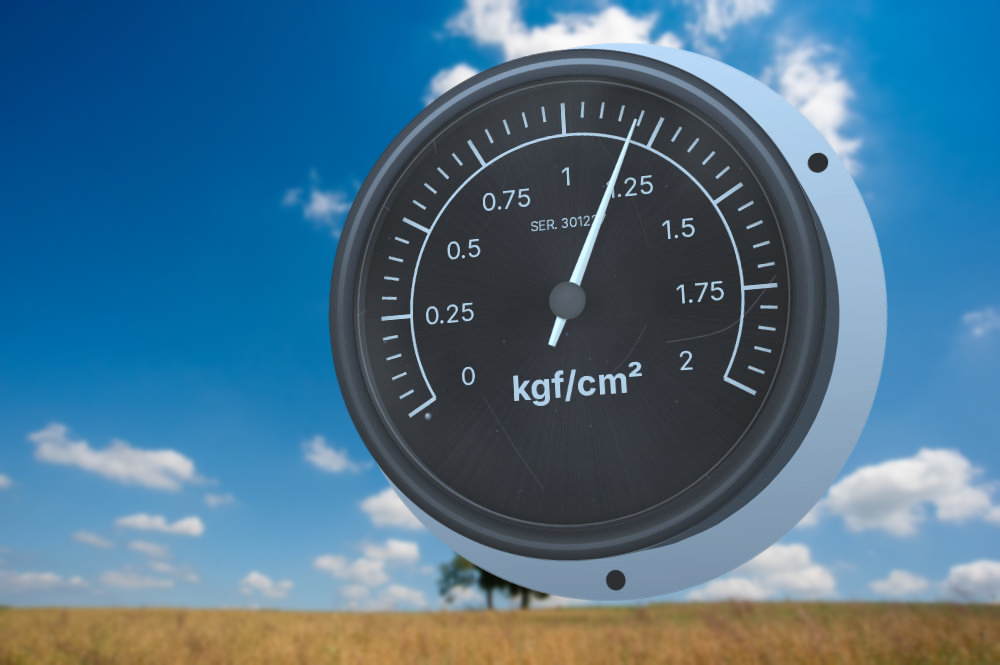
1.2 kg/cm²
